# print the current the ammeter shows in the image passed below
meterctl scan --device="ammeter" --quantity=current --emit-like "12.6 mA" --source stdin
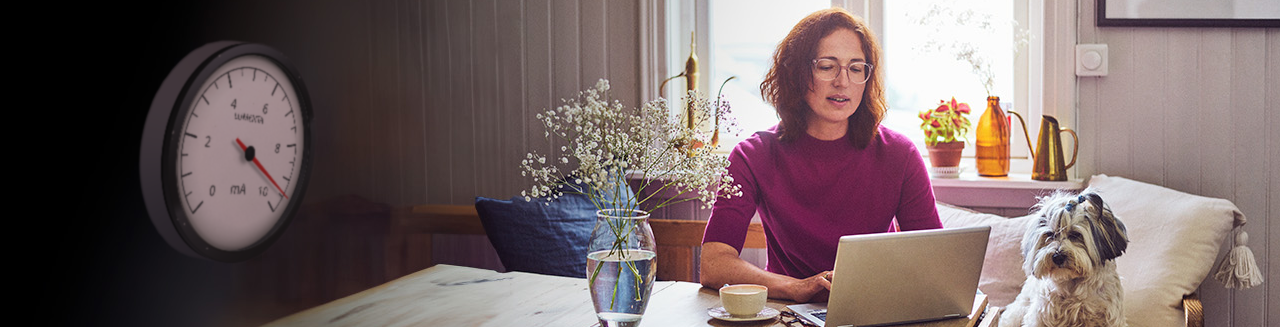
9.5 mA
